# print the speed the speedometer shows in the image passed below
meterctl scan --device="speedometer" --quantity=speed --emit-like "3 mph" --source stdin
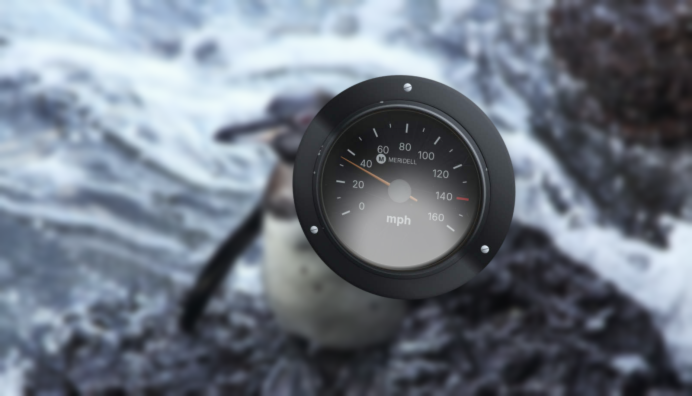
35 mph
